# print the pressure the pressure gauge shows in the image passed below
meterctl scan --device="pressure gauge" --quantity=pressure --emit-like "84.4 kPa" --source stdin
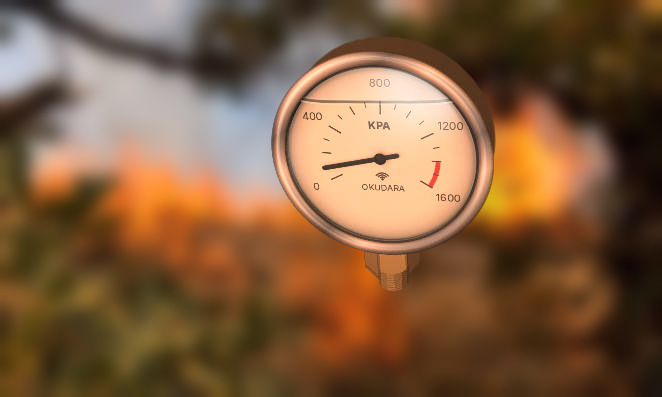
100 kPa
